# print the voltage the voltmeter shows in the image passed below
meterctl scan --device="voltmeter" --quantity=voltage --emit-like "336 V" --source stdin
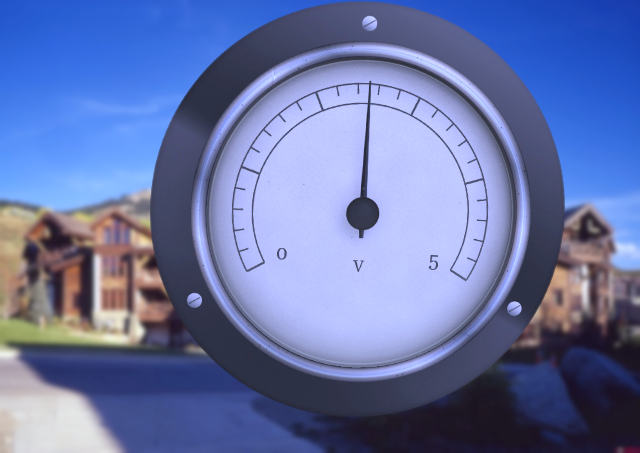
2.5 V
